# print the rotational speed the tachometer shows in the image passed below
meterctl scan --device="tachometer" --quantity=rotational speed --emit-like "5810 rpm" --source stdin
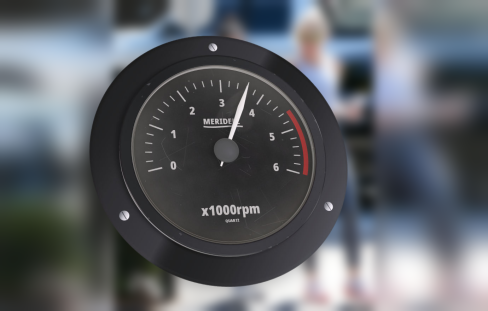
3600 rpm
